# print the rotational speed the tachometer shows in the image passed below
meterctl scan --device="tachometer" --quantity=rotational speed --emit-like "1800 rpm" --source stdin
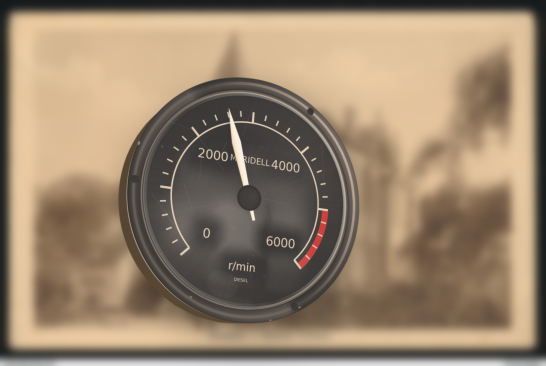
2600 rpm
